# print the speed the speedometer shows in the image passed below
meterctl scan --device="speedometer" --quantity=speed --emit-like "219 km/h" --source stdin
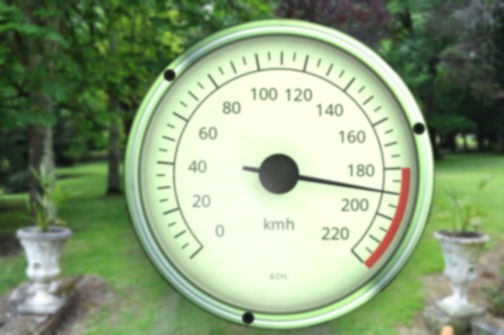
190 km/h
